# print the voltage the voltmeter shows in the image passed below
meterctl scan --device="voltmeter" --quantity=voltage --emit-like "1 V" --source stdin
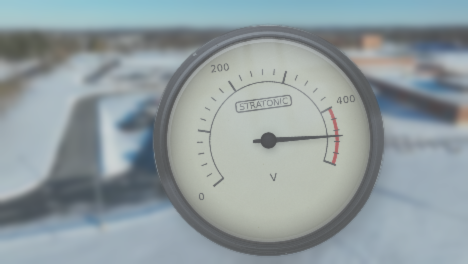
450 V
